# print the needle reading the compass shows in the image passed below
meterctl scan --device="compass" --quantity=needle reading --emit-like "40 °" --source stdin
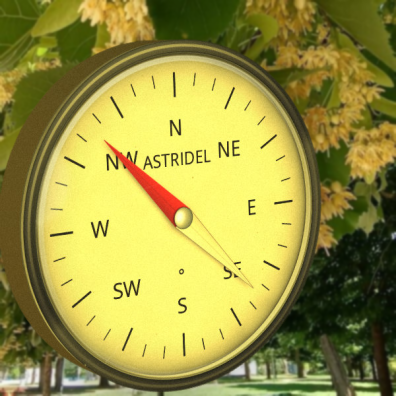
315 °
